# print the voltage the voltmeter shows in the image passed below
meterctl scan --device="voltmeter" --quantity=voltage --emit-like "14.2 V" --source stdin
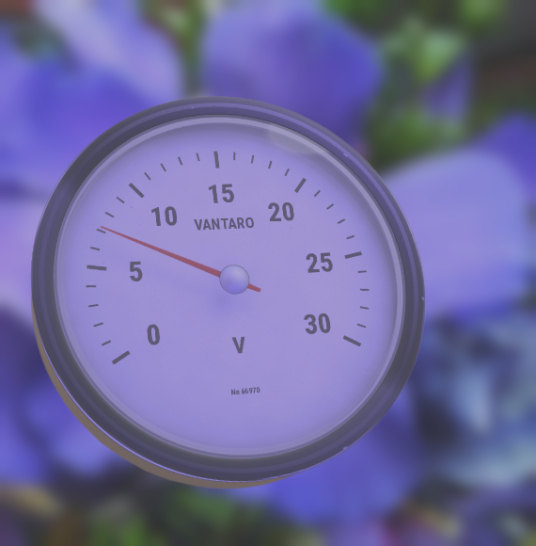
7 V
